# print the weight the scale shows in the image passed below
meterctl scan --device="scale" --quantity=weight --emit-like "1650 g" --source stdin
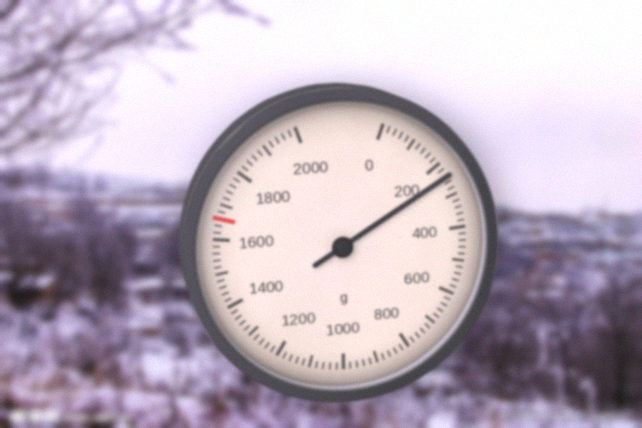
240 g
